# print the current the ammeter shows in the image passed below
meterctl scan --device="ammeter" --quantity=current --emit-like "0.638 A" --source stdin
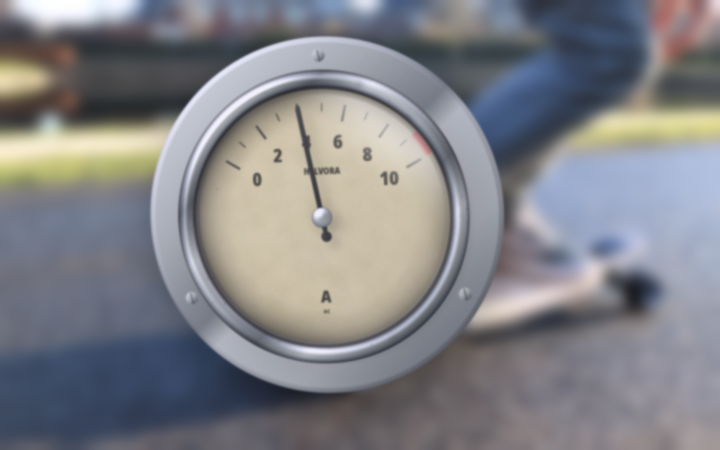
4 A
